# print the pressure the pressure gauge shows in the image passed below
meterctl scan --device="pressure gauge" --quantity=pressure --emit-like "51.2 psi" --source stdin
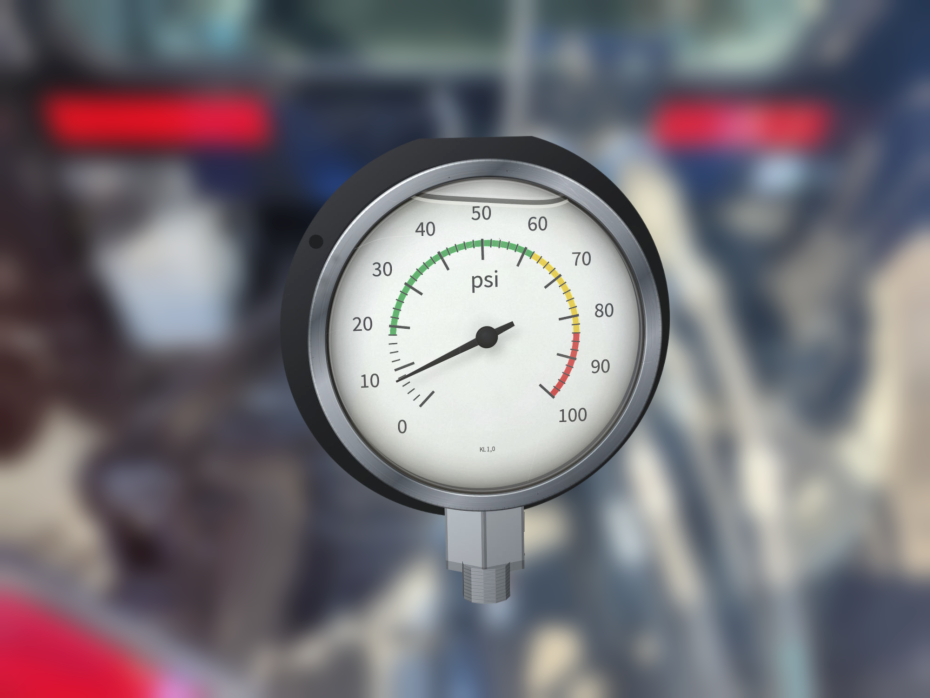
8 psi
